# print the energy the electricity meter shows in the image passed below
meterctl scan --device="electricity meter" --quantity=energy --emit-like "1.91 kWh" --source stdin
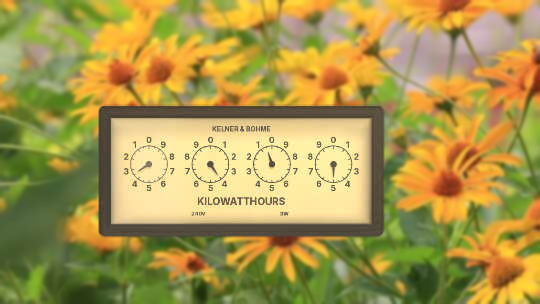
3405 kWh
